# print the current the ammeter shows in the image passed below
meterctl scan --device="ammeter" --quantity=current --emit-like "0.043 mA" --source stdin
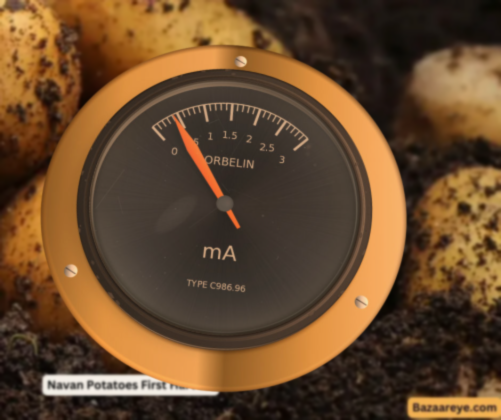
0.4 mA
